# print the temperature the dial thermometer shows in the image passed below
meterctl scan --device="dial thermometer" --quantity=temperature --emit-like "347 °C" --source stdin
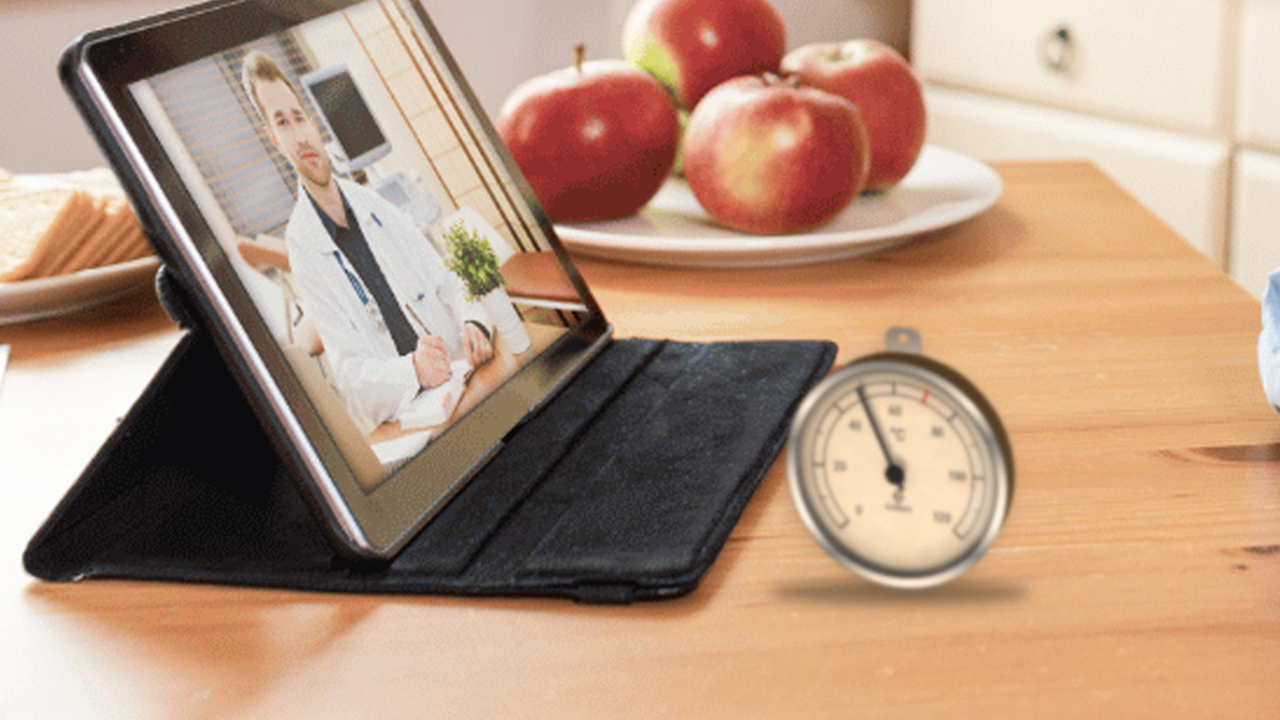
50 °C
